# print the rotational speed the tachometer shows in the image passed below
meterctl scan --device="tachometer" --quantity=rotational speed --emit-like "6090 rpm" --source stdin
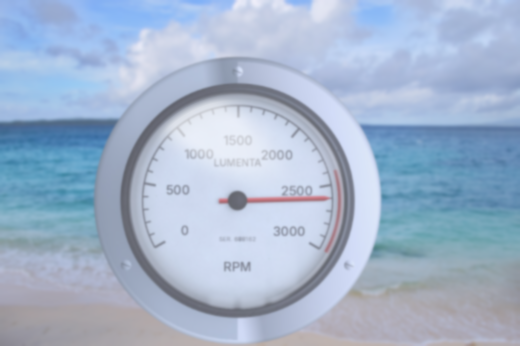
2600 rpm
